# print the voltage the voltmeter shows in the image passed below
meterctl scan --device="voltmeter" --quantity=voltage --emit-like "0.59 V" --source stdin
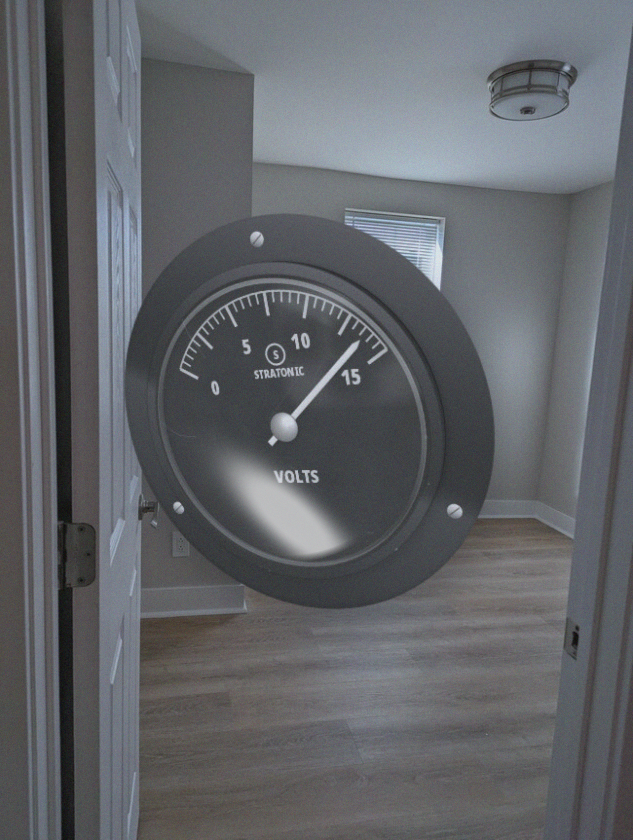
13.75 V
